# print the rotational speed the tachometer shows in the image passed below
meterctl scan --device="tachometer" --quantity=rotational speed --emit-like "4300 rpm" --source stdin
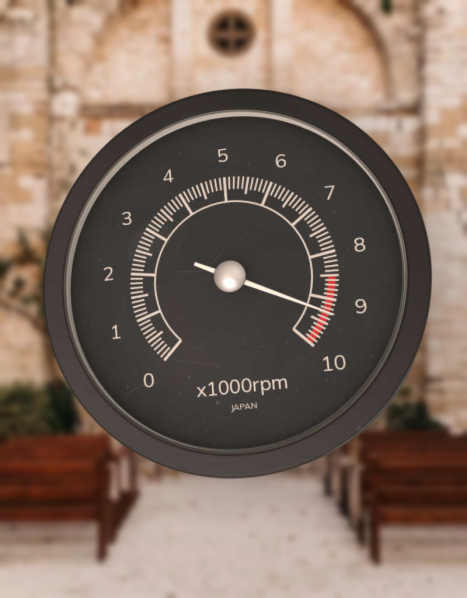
9300 rpm
